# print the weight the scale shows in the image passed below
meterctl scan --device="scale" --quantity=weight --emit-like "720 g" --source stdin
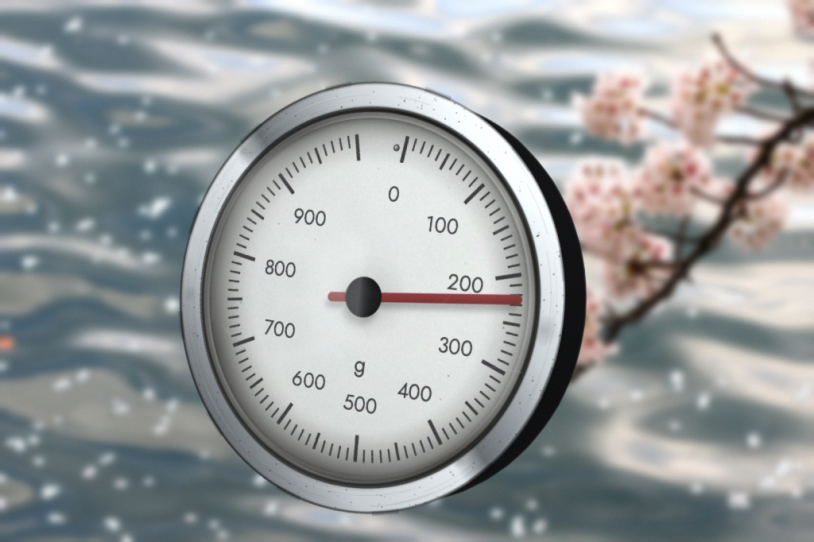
225 g
